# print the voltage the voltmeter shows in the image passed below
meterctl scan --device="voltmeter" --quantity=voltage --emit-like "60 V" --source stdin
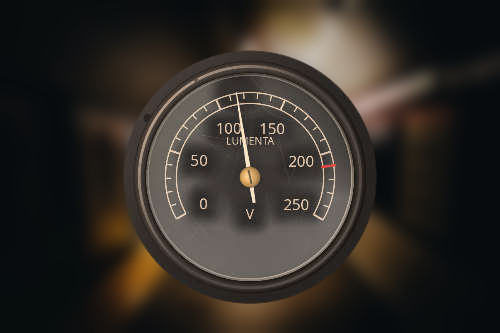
115 V
